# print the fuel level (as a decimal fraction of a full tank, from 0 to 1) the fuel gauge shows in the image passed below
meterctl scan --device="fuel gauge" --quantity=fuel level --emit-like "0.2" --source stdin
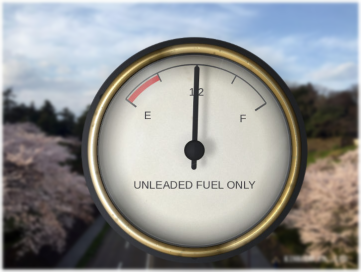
0.5
